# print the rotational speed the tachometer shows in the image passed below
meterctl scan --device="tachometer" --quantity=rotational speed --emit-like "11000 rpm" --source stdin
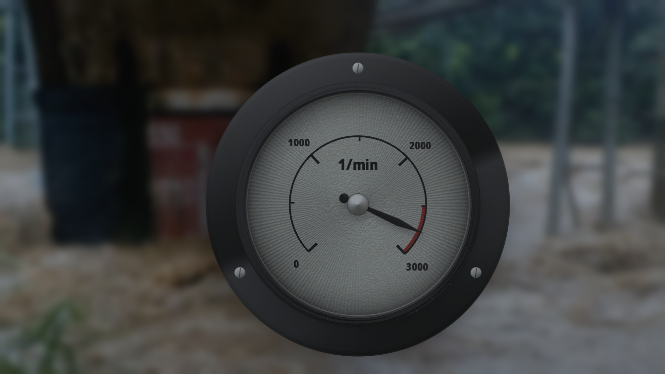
2750 rpm
